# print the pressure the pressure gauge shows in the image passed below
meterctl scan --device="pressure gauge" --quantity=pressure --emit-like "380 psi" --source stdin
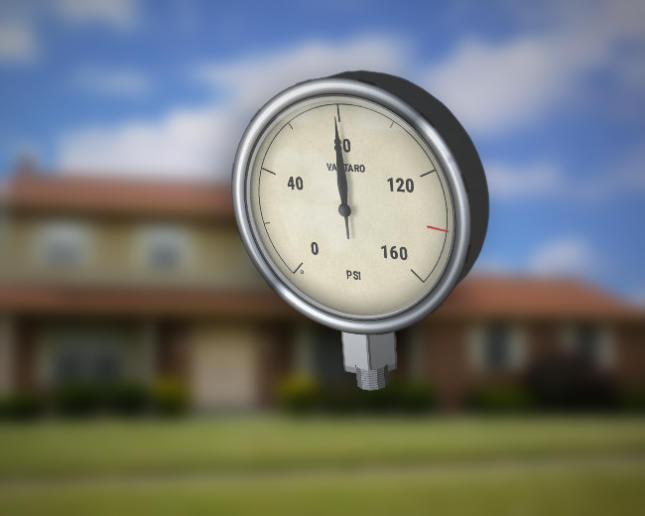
80 psi
